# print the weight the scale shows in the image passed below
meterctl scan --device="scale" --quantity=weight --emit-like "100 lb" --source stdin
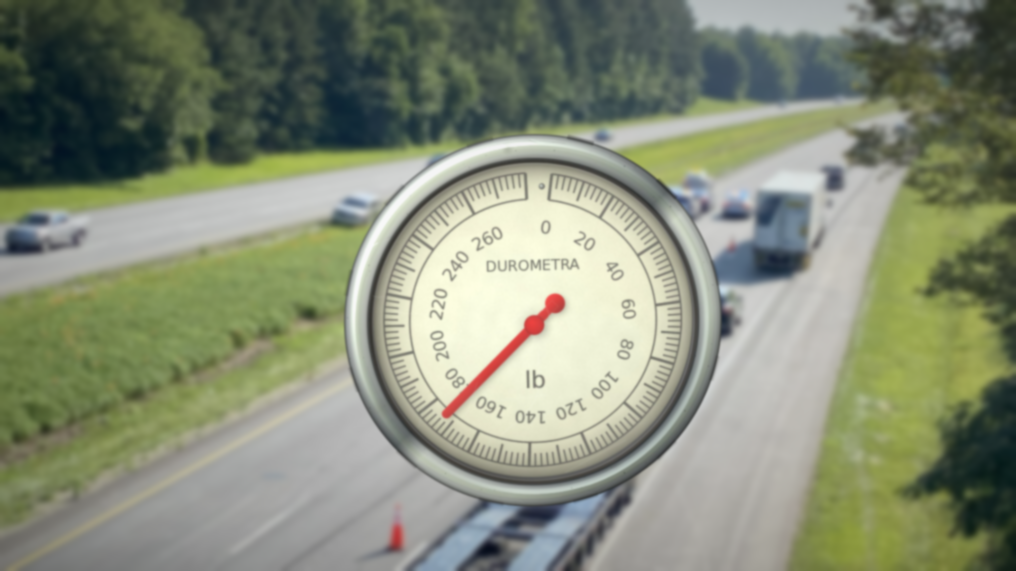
174 lb
